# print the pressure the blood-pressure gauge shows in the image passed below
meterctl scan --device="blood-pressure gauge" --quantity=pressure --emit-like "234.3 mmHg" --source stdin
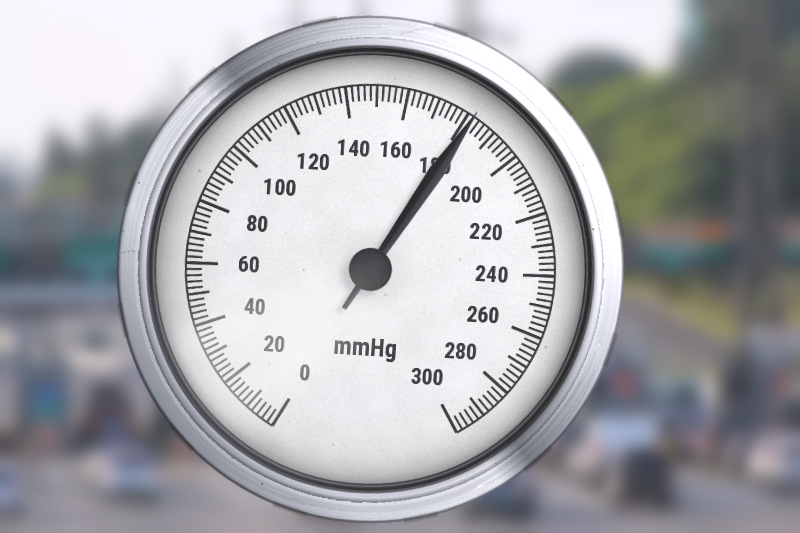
182 mmHg
